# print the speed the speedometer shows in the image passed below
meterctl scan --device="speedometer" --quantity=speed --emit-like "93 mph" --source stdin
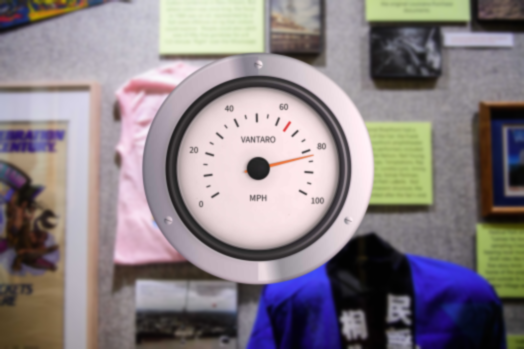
82.5 mph
